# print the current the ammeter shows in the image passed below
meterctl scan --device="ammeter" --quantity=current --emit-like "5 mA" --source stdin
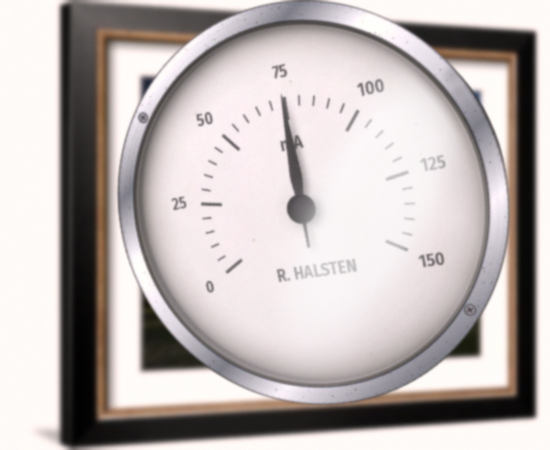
75 mA
